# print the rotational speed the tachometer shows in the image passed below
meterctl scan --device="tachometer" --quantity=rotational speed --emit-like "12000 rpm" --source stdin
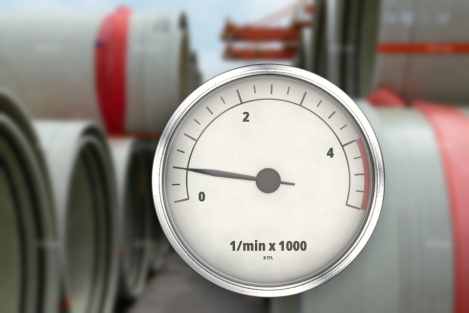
500 rpm
